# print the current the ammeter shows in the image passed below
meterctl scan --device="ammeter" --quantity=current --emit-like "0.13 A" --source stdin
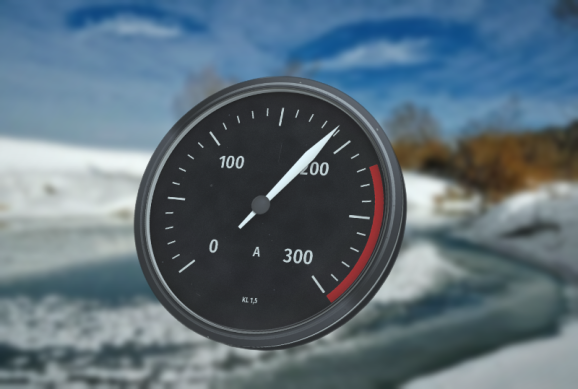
190 A
